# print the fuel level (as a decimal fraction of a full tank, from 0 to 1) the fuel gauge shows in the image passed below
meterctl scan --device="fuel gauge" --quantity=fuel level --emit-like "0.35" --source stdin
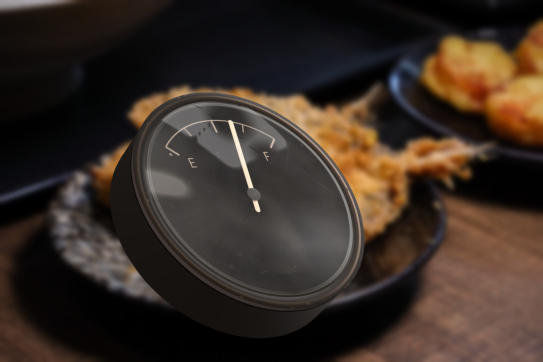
0.625
